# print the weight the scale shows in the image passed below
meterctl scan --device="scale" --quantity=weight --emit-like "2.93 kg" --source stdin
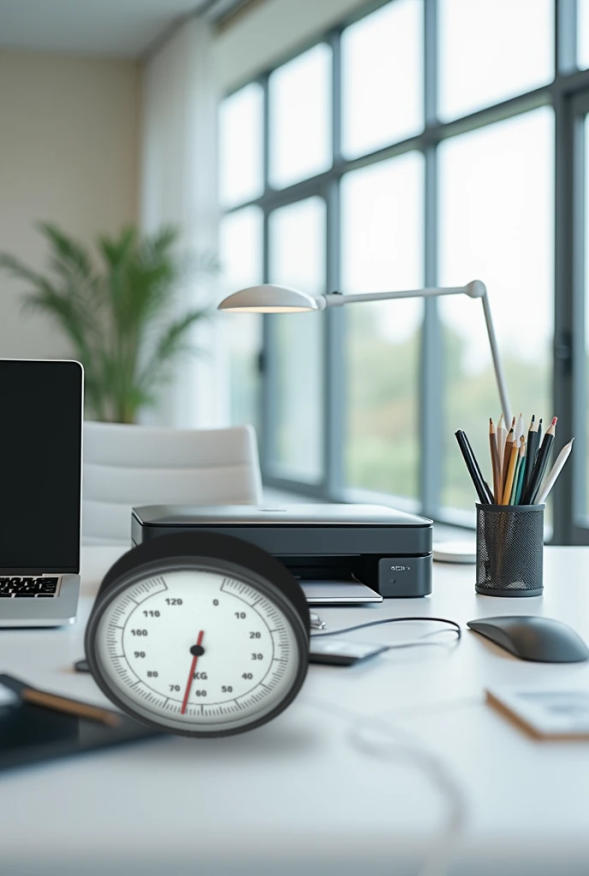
65 kg
